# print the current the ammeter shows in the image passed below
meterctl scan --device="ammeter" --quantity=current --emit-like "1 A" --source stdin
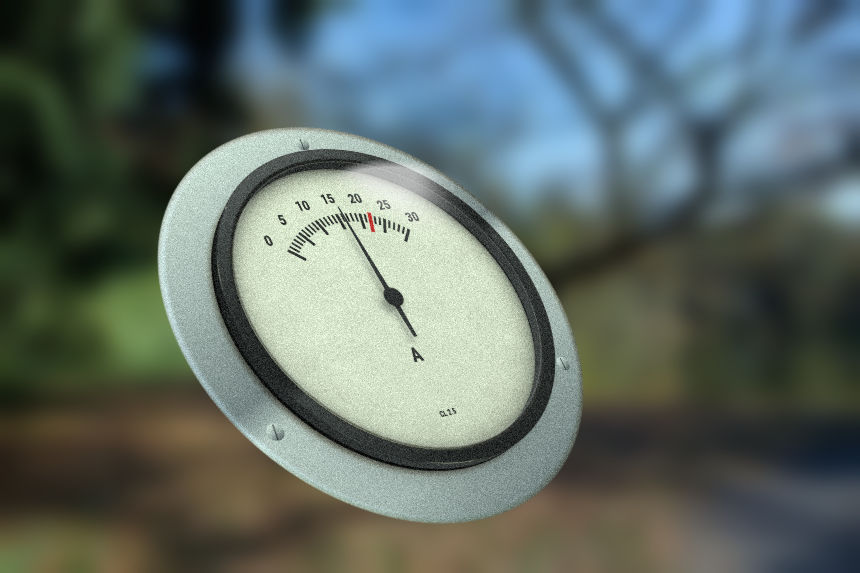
15 A
